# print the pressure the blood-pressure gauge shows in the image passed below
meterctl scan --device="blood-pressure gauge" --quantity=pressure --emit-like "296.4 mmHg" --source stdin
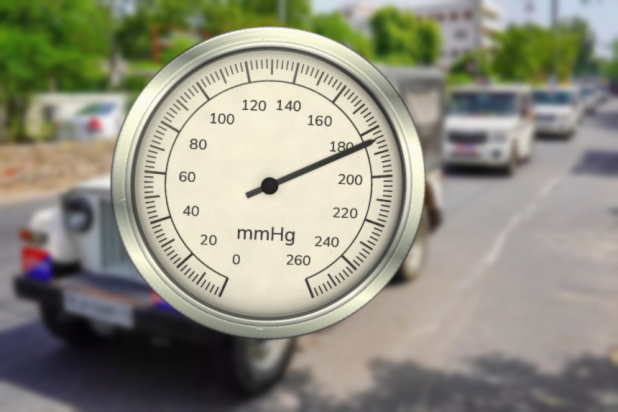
184 mmHg
